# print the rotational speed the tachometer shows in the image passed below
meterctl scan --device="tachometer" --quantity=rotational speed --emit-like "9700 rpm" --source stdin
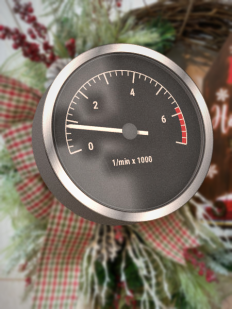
800 rpm
